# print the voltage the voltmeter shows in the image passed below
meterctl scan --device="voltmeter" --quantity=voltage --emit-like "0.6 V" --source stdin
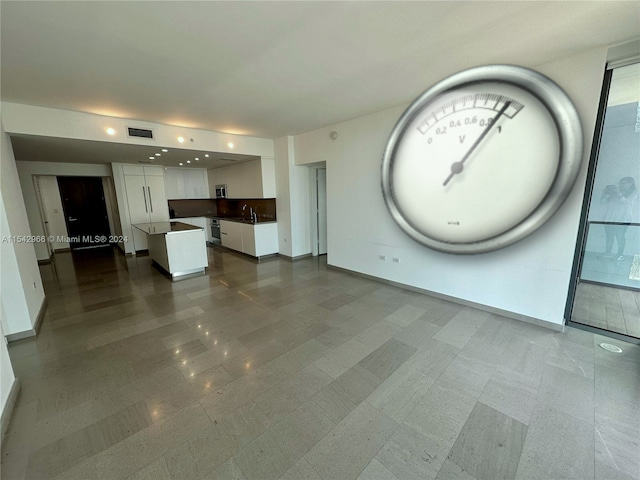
0.9 V
